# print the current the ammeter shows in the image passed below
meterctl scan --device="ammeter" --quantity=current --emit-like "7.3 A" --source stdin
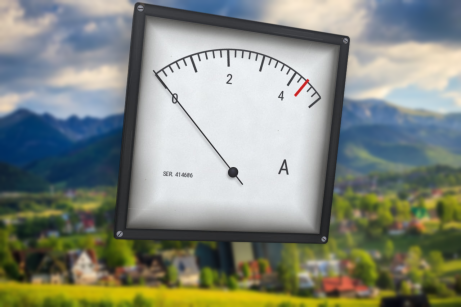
0 A
